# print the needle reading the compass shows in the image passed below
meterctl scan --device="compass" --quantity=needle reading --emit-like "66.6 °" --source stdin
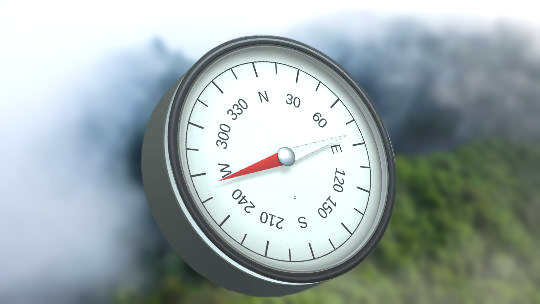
262.5 °
